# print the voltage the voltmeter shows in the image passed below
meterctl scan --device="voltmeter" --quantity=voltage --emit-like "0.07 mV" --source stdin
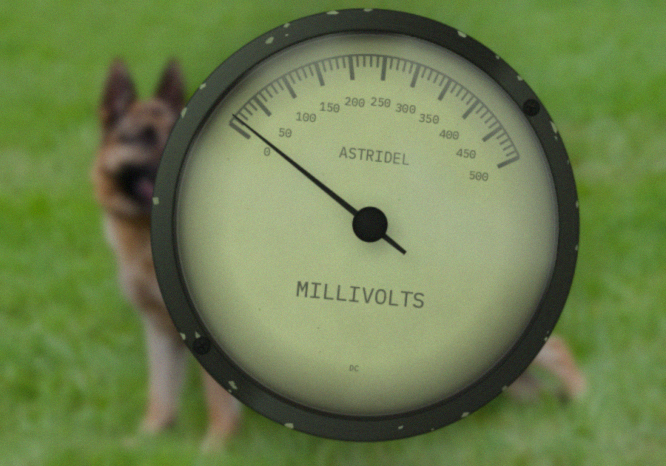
10 mV
